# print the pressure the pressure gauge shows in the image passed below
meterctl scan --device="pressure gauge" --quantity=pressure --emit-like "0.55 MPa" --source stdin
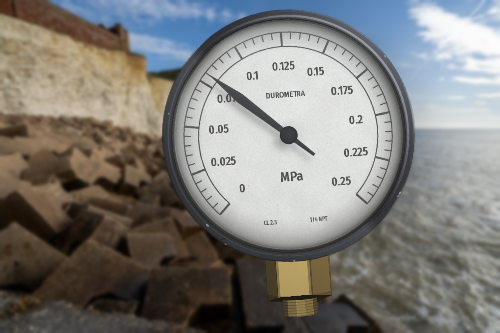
0.08 MPa
